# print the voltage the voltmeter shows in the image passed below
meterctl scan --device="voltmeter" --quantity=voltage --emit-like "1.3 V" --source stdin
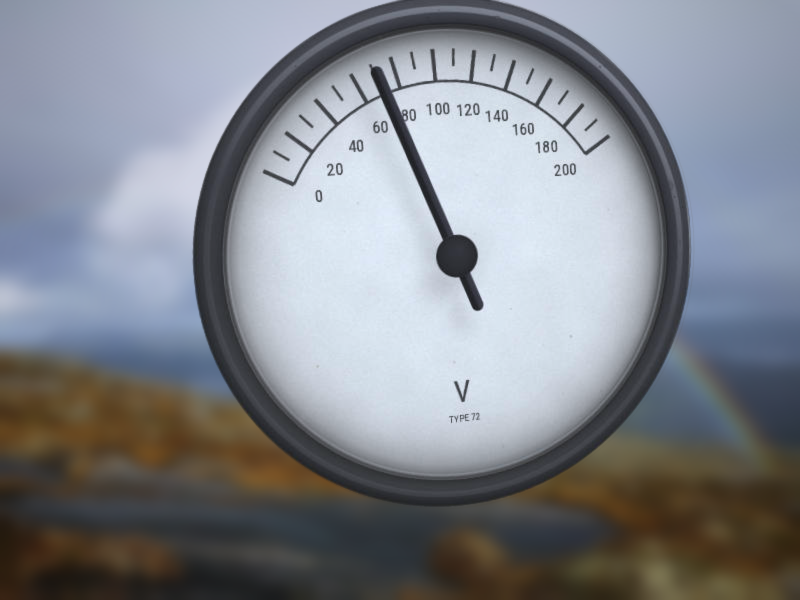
70 V
